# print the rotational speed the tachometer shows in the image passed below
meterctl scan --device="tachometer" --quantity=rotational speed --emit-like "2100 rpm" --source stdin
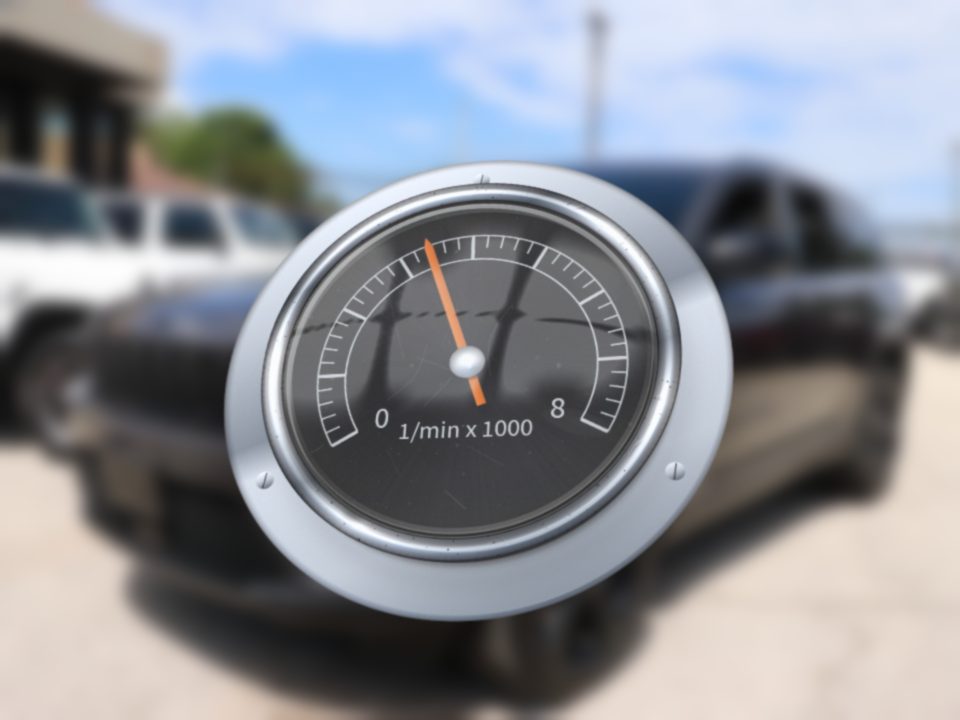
3400 rpm
